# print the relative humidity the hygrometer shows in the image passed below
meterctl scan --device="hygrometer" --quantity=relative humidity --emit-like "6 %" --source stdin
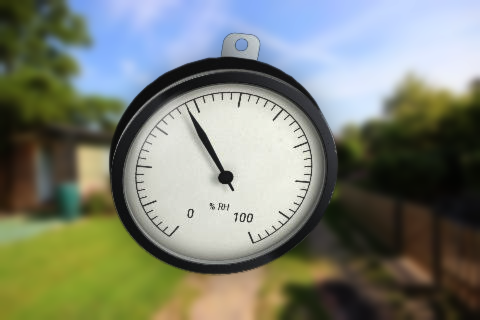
38 %
